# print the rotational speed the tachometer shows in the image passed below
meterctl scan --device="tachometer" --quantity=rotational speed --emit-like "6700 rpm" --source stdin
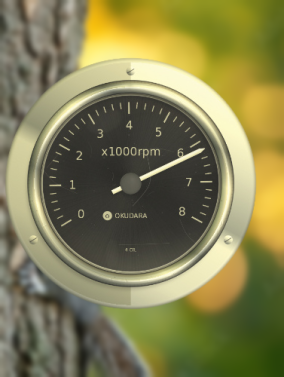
6200 rpm
